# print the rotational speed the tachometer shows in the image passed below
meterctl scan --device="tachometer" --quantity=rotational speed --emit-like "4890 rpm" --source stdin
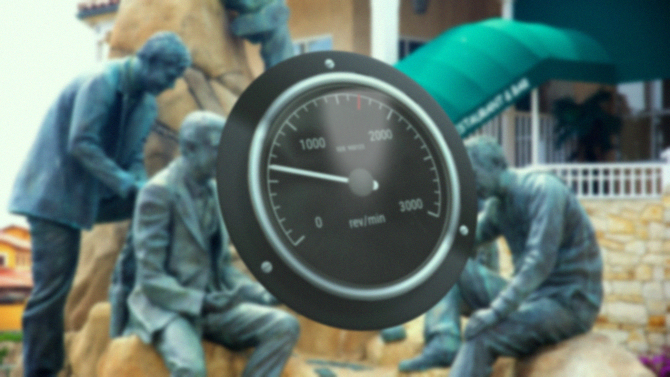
600 rpm
